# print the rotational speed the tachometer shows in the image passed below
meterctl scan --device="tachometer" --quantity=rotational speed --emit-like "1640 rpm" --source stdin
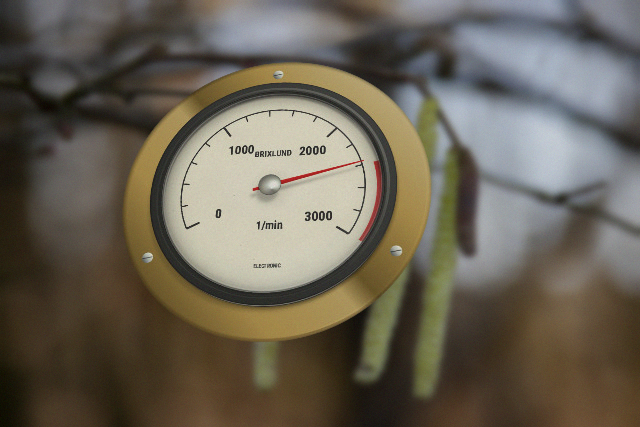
2400 rpm
